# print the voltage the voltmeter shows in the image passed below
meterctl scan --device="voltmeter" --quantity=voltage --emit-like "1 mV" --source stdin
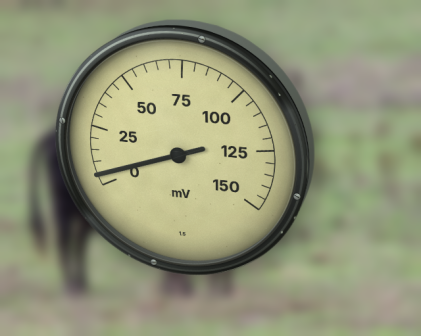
5 mV
